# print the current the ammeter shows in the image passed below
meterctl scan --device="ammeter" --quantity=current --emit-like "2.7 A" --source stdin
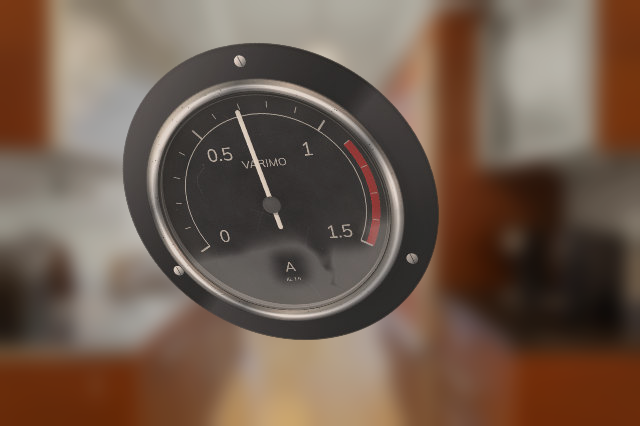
0.7 A
